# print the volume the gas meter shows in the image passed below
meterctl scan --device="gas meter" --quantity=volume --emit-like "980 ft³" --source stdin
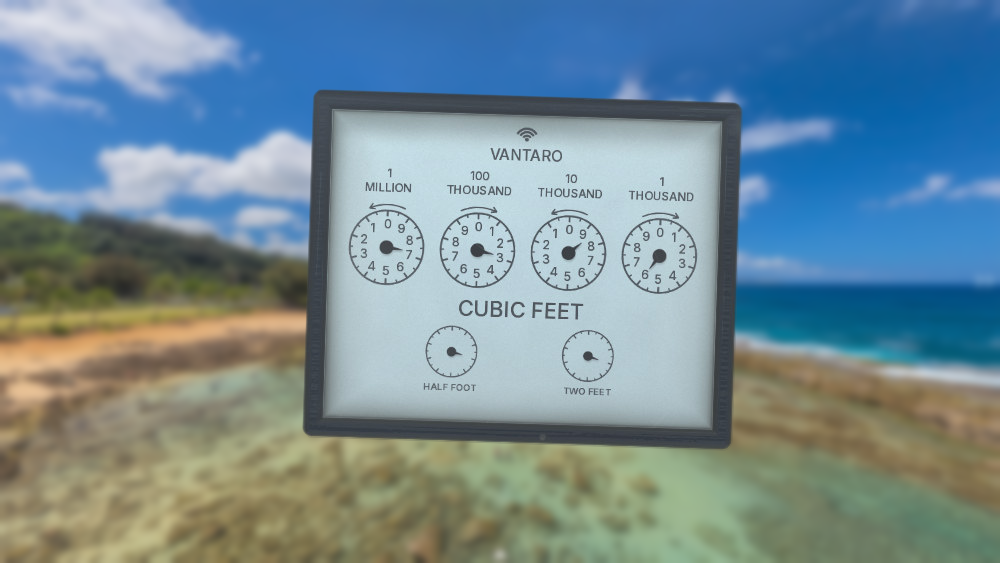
728600 ft³
